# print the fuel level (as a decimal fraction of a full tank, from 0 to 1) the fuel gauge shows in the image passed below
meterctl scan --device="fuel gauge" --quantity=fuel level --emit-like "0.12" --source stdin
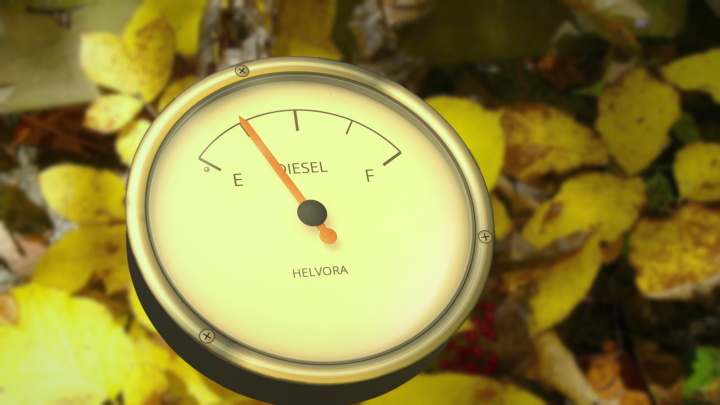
0.25
